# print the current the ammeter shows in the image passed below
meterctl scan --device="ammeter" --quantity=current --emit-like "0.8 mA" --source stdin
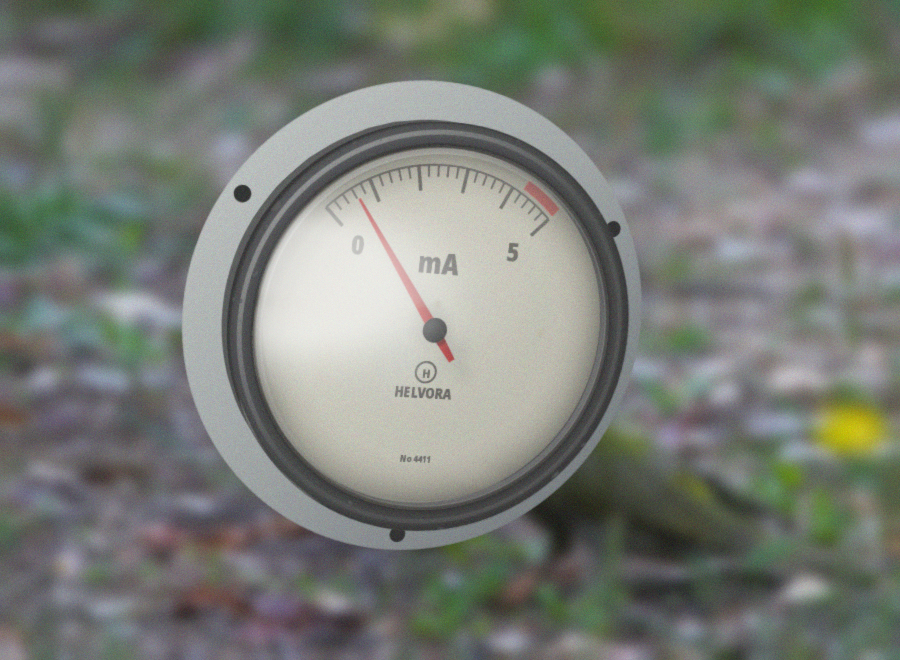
0.6 mA
